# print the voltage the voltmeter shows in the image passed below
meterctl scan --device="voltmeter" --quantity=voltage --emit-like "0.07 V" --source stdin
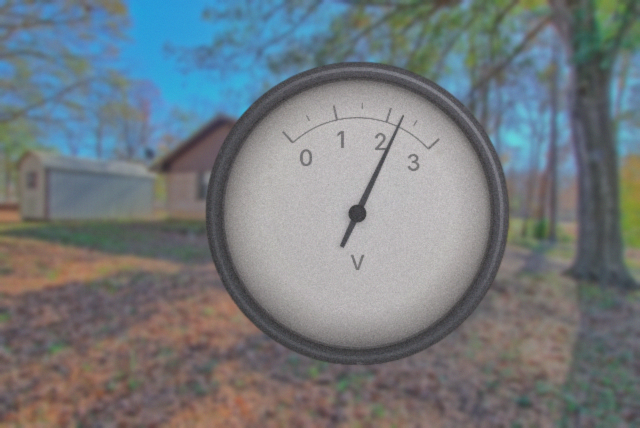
2.25 V
